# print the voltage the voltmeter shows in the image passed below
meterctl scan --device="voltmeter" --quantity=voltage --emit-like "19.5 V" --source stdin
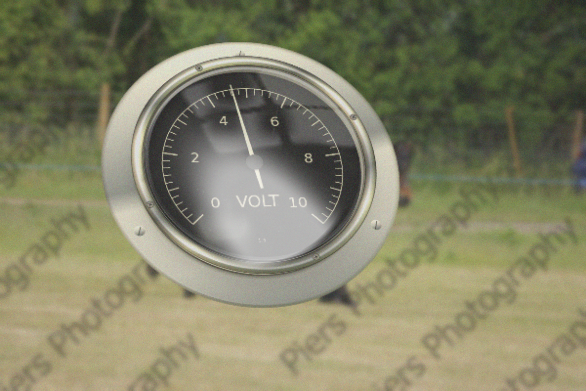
4.6 V
